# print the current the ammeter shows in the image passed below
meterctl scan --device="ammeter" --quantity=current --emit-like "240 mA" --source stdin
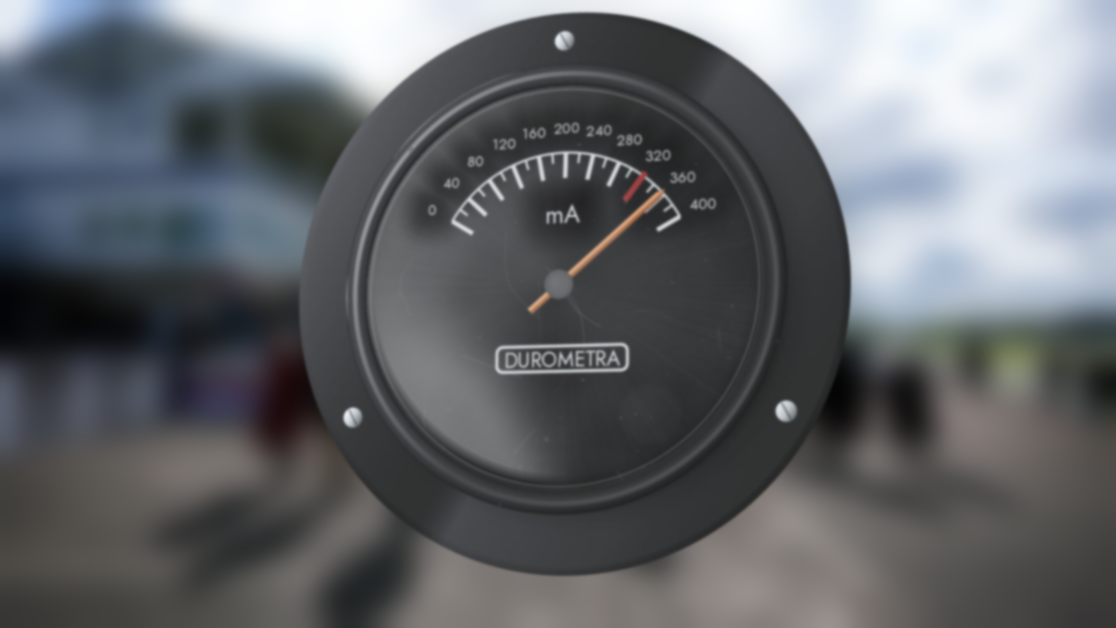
360 mA
